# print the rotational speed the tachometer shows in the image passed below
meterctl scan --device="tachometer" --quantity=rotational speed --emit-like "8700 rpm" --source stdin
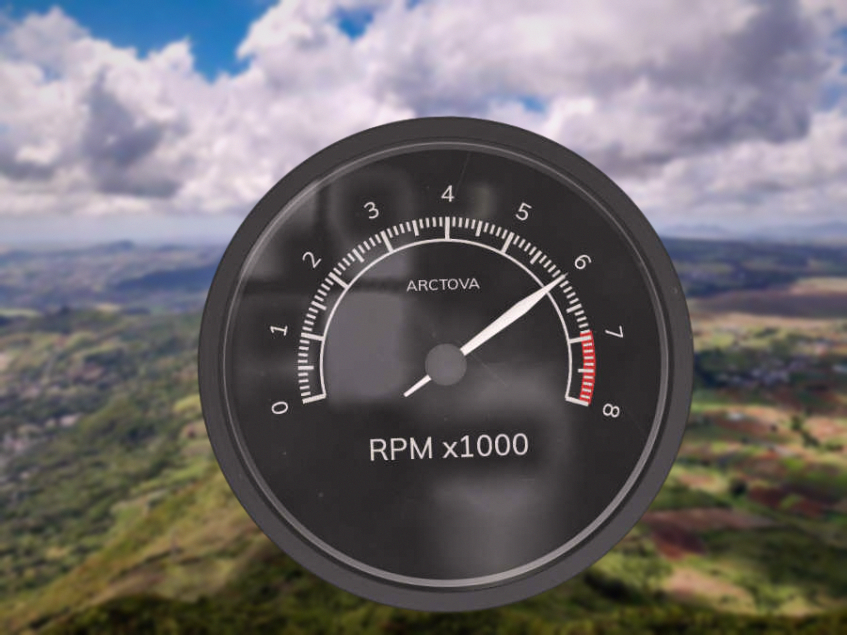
6000 rpm
